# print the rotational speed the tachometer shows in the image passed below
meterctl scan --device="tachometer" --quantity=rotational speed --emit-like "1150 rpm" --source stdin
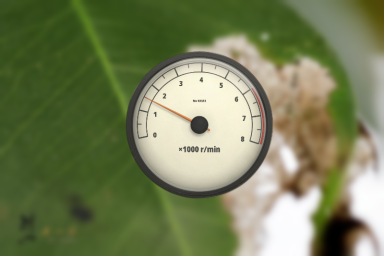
1500 rpm
